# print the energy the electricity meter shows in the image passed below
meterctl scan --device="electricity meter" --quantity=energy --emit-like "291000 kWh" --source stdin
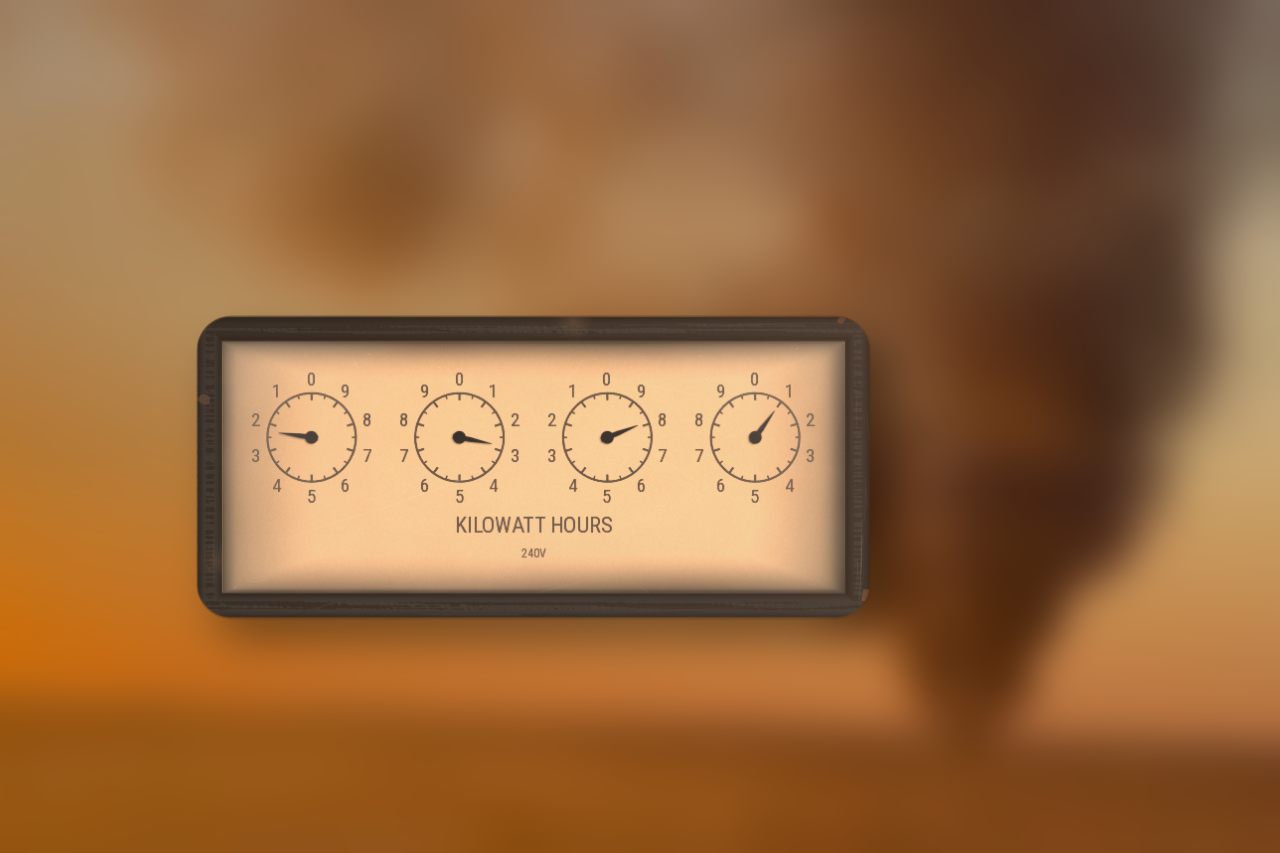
2281 kWh
